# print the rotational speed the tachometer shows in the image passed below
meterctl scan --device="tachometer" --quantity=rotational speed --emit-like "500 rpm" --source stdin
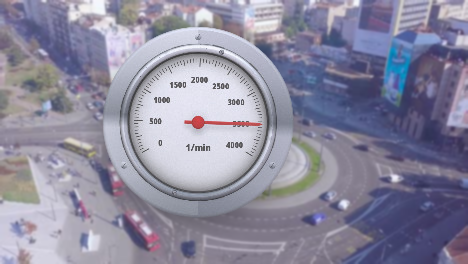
3500 rpm
